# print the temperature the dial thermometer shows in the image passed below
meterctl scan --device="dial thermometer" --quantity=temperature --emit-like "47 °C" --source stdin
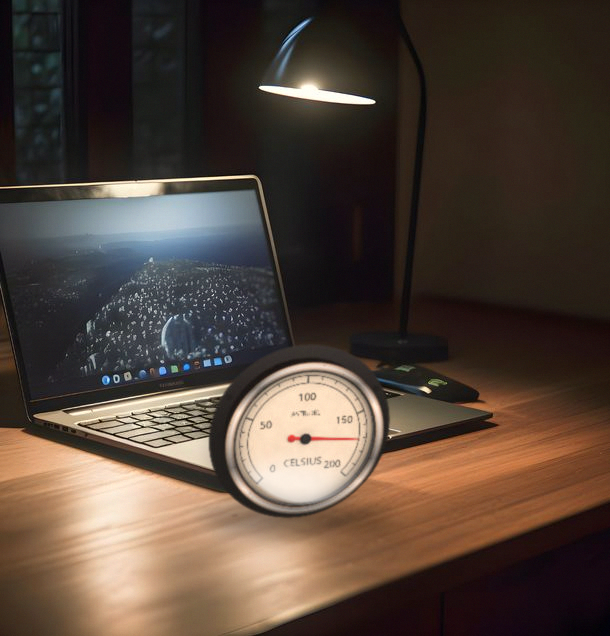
170 °C
